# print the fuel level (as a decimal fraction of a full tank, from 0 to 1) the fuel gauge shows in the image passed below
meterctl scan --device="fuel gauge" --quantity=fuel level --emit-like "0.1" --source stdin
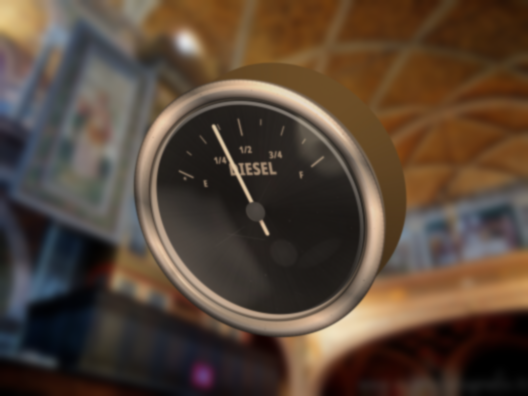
0.375
